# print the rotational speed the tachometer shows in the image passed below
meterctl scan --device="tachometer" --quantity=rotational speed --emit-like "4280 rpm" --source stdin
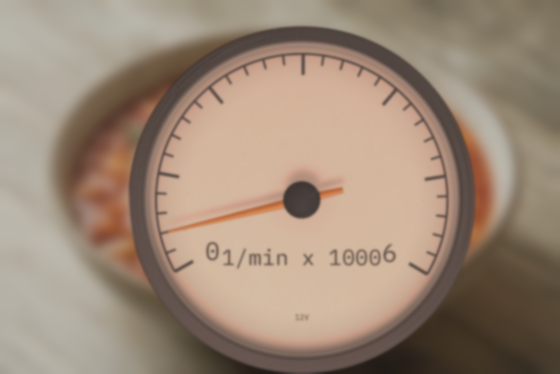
400 rpm
